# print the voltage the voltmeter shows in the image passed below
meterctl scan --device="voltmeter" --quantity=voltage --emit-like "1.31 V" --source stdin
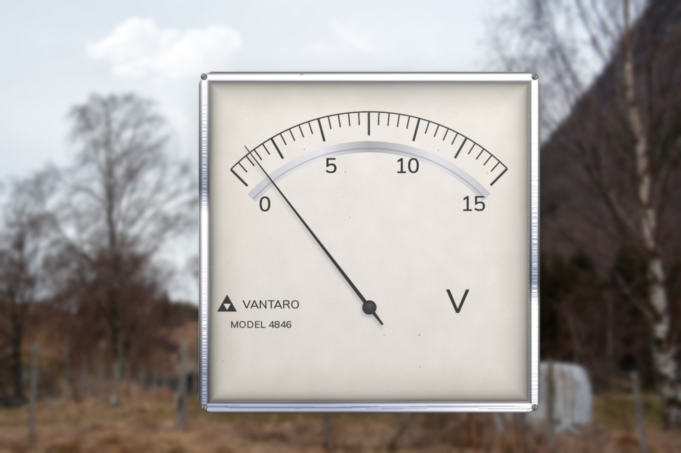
1.25 V
